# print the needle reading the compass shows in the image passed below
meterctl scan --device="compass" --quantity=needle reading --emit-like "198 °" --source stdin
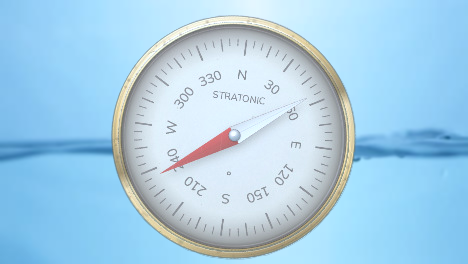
235 °
